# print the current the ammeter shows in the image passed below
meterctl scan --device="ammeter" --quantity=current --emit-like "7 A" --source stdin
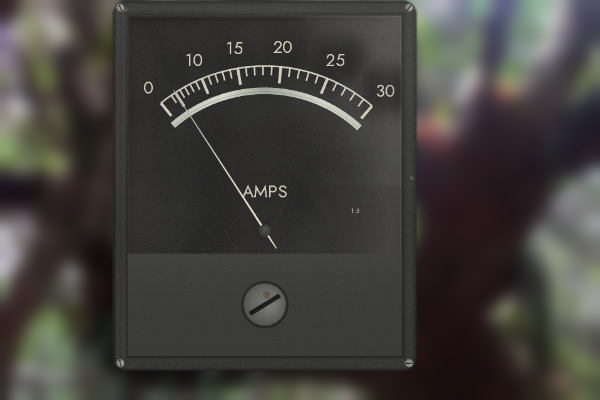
5 A
